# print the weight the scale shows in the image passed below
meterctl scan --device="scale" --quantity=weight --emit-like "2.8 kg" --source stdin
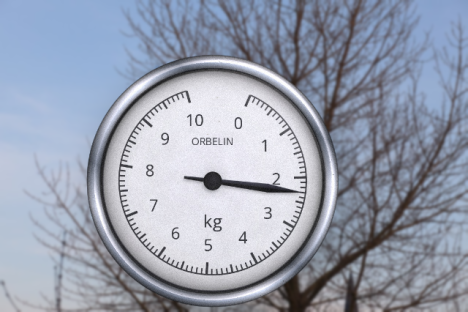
2.3 kg
